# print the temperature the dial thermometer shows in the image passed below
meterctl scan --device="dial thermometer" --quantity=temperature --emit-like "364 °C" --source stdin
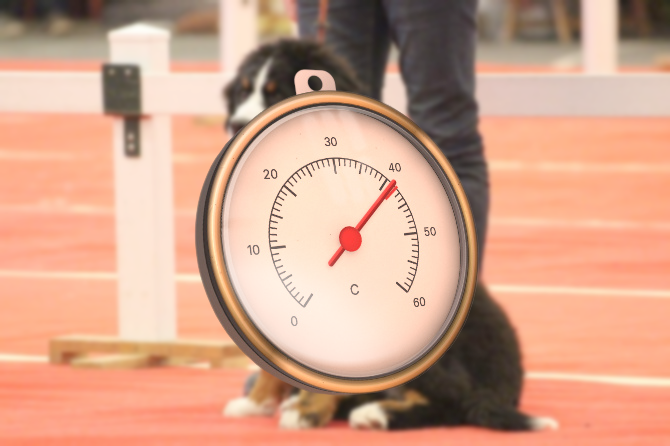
41 °C
